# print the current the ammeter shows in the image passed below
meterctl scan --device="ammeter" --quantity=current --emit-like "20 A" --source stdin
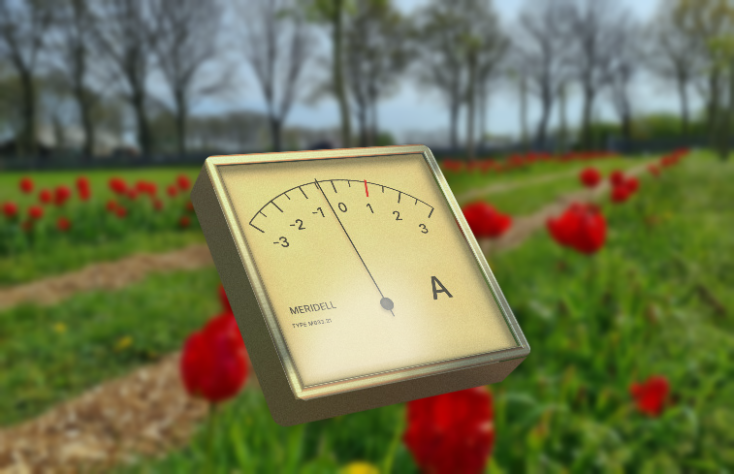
-0.5 A
